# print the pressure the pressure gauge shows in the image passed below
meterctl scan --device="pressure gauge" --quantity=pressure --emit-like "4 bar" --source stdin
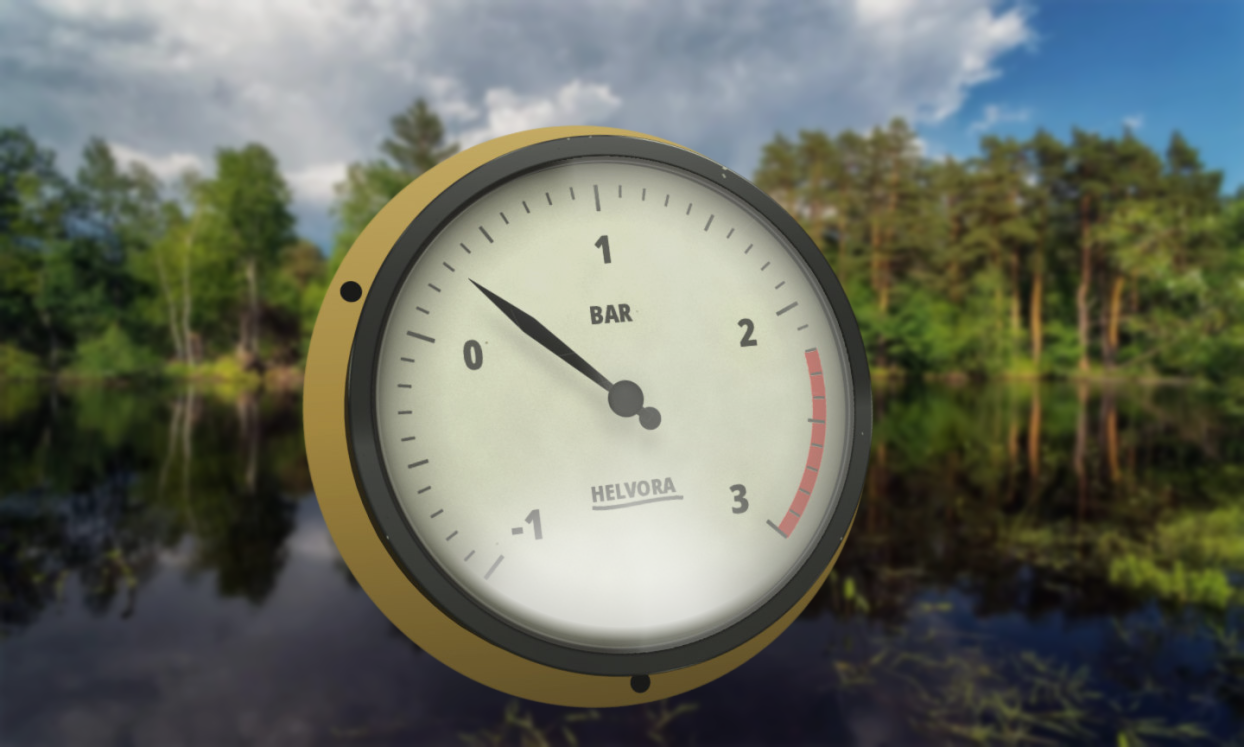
0.3 bar
